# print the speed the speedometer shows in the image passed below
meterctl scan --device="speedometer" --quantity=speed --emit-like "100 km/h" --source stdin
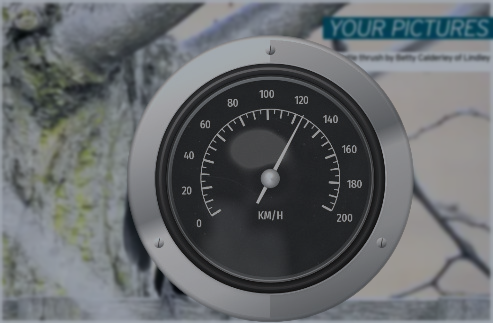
125 km/h
